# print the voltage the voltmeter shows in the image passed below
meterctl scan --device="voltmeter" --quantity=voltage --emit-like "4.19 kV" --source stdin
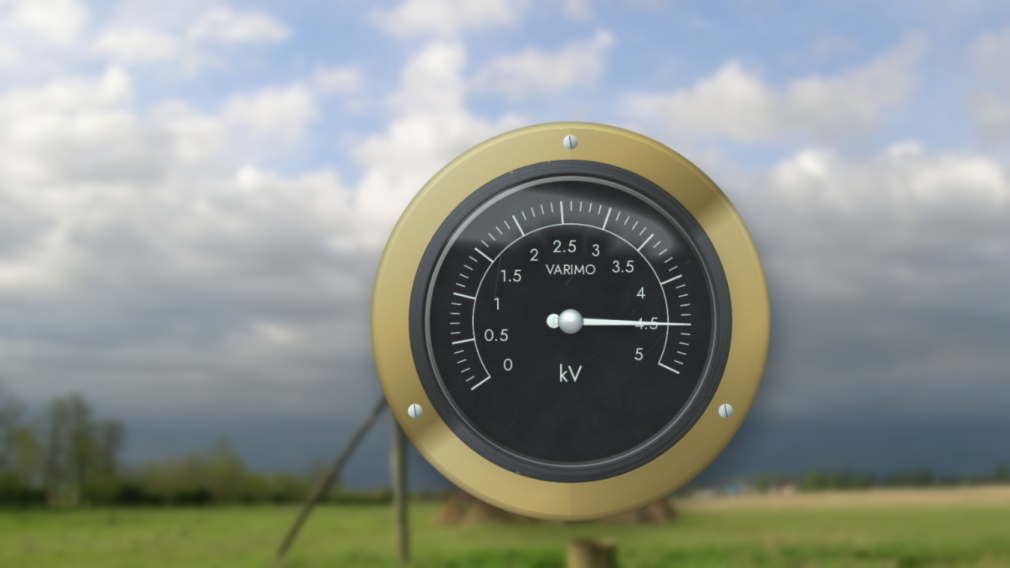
4.5 kV
